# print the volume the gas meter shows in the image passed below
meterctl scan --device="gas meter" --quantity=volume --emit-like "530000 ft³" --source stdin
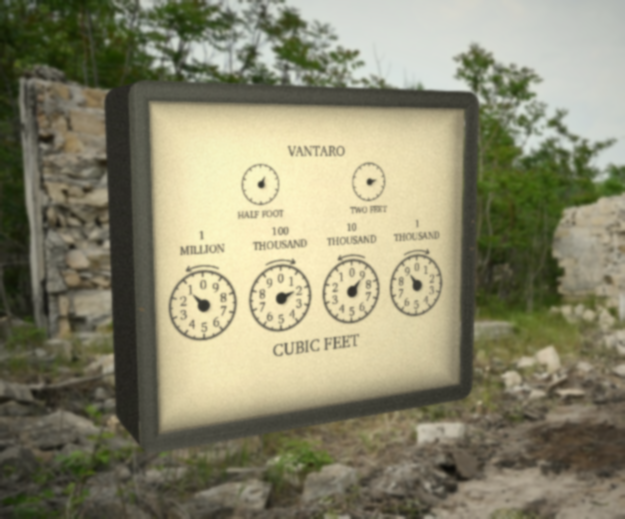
118900 ft³
